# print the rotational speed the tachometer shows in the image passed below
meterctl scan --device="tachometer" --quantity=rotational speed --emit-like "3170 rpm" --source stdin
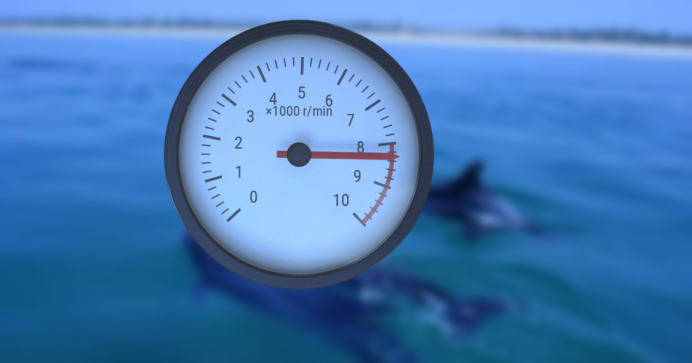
8300 rpm
